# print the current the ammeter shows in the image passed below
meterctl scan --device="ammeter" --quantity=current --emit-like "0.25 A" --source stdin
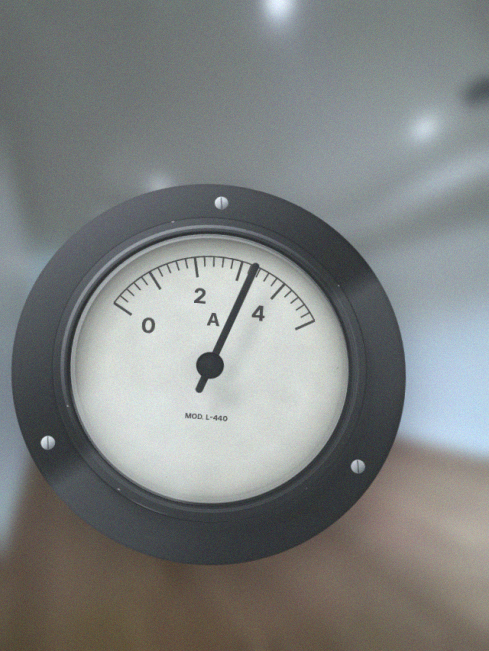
3.3 A
